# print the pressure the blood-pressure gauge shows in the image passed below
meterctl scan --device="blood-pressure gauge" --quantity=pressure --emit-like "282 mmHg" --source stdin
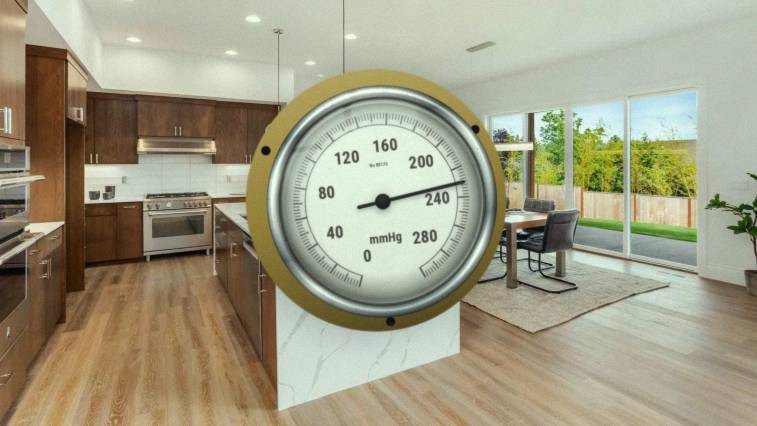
230 mmHg
